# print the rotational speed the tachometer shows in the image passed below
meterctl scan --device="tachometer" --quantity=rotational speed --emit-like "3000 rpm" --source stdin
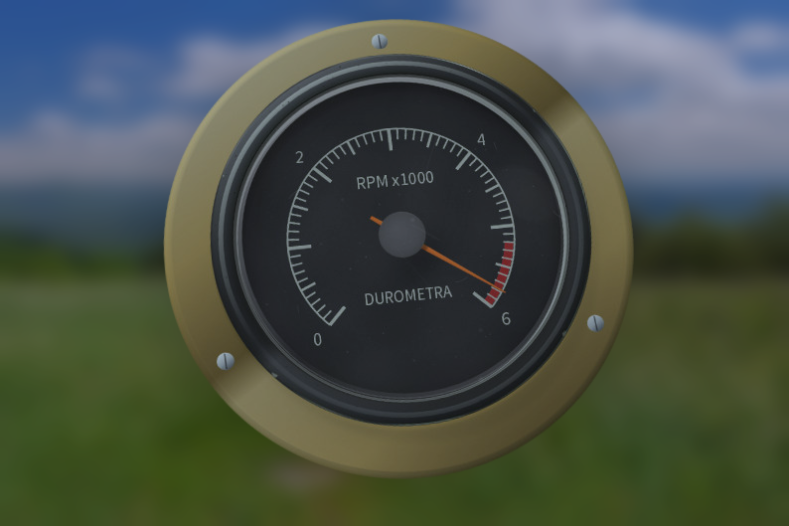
5800 rpm
